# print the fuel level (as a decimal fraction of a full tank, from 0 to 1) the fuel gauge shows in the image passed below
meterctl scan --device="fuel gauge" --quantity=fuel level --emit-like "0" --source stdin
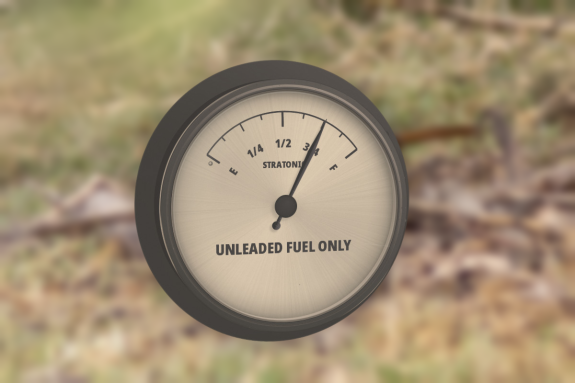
0.75
